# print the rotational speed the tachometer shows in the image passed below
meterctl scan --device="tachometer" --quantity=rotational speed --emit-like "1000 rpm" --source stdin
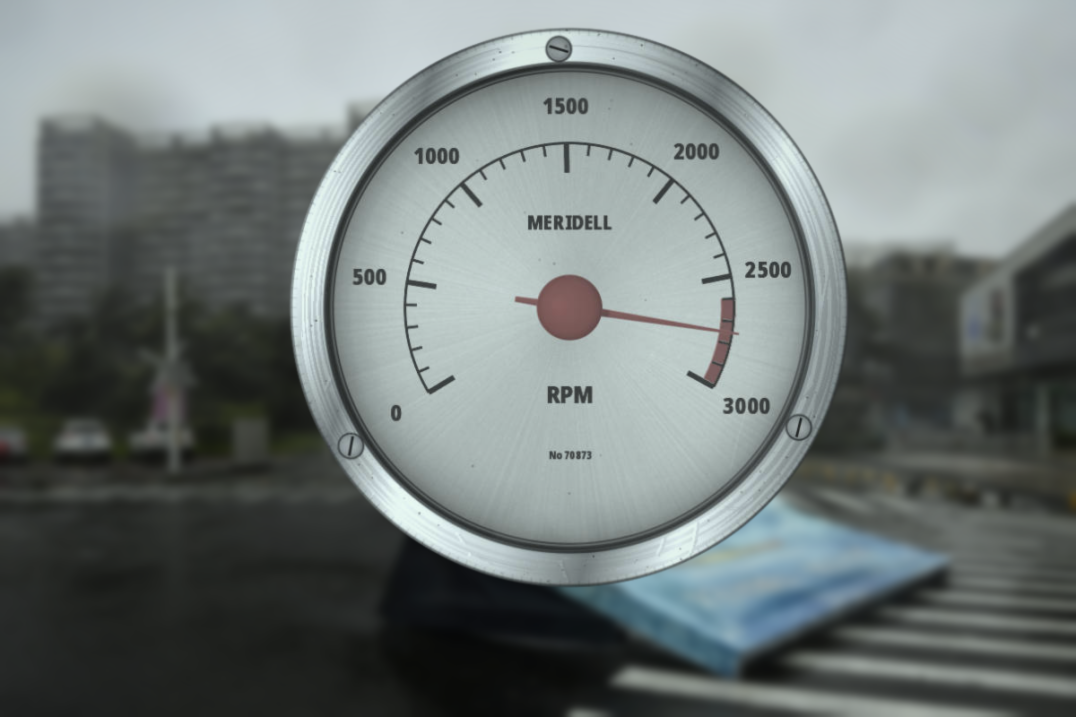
2750 rpm
